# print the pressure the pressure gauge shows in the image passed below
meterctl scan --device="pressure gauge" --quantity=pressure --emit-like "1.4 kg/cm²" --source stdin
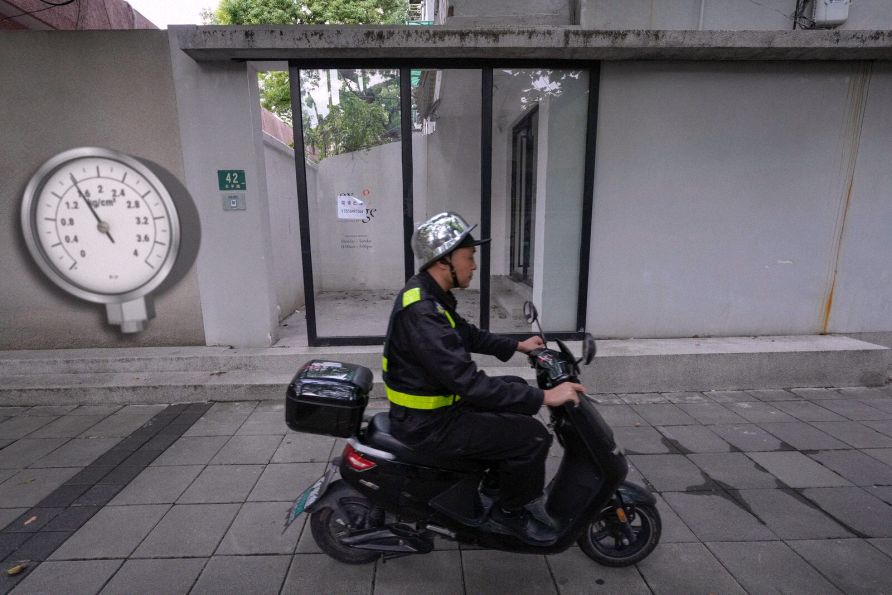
1.6 kg/cm²
